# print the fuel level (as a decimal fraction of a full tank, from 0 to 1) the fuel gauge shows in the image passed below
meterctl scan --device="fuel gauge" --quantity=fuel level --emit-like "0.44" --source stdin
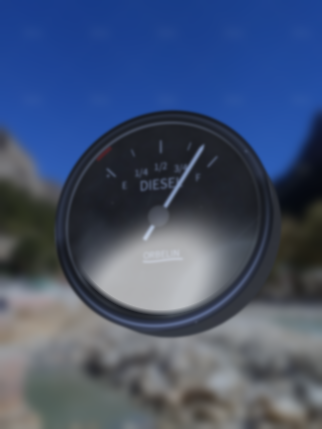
0.875
